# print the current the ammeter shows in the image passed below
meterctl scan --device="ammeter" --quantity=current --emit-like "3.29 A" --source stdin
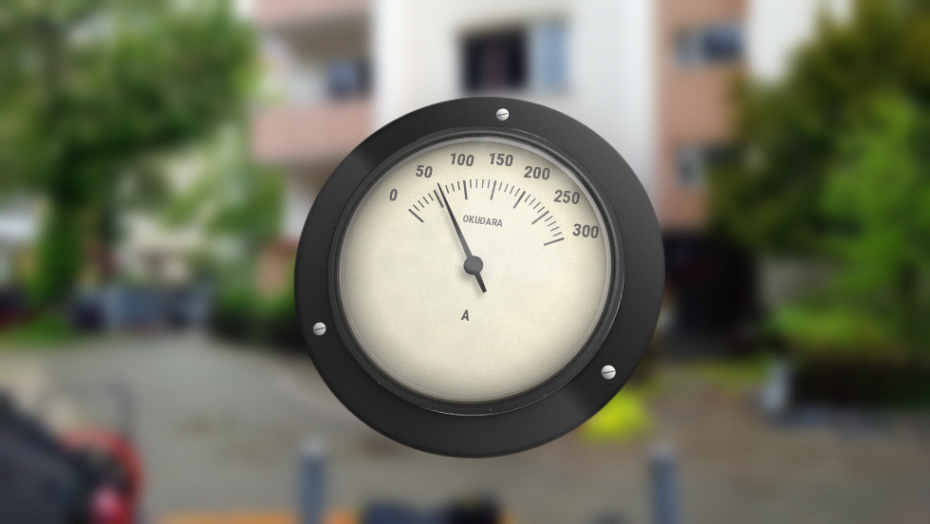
60 A
